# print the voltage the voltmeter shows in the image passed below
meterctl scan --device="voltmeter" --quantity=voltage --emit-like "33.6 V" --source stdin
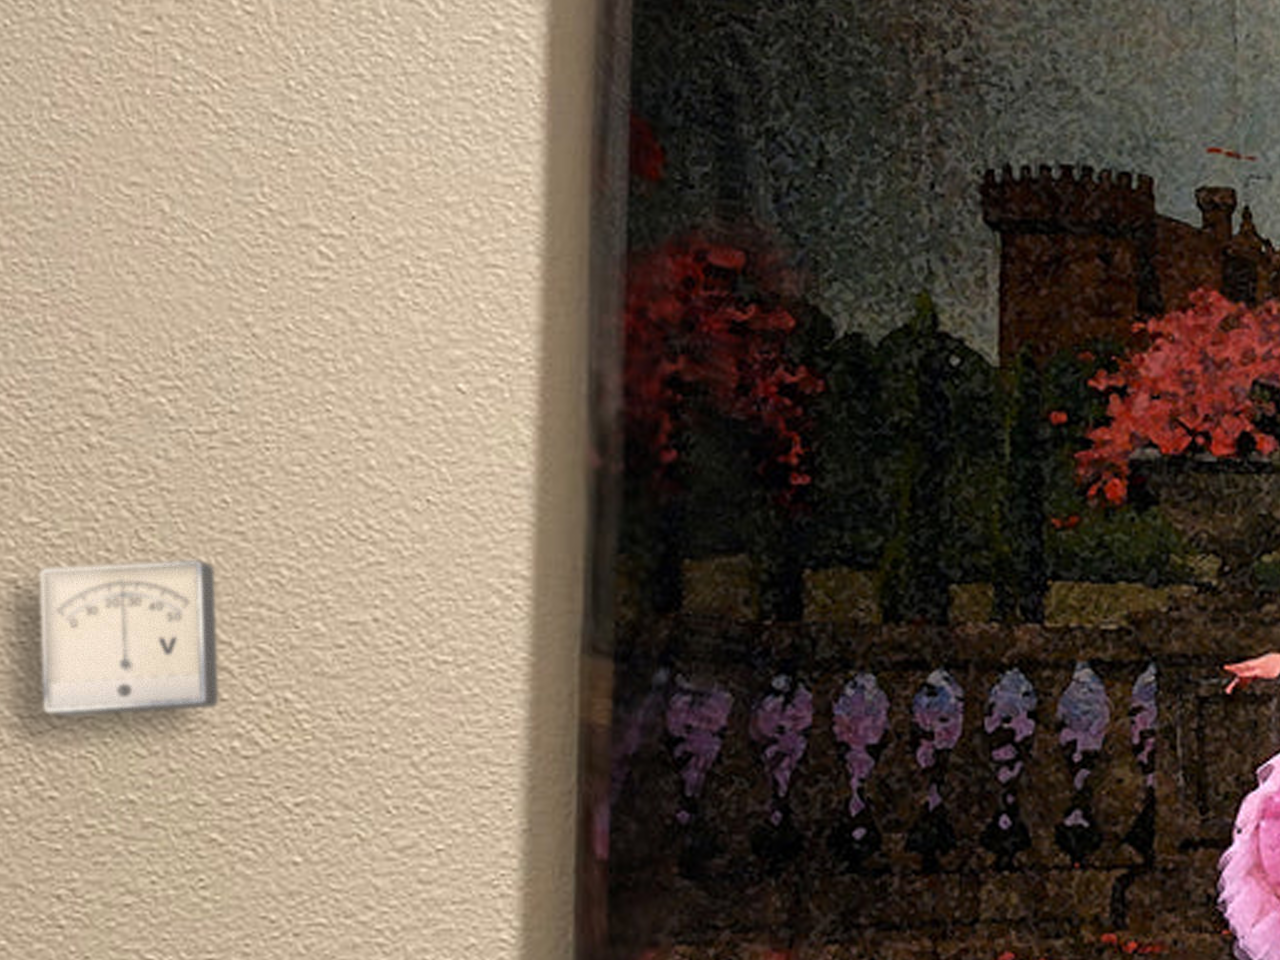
25 V
